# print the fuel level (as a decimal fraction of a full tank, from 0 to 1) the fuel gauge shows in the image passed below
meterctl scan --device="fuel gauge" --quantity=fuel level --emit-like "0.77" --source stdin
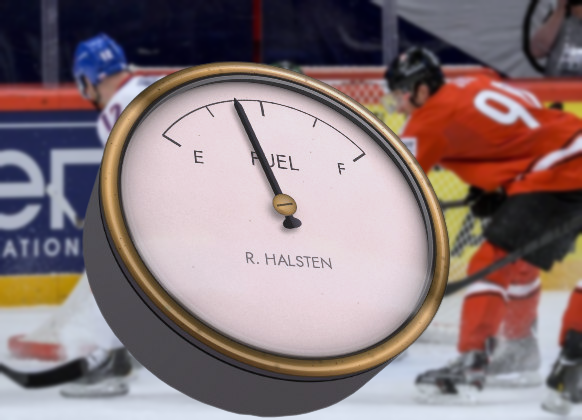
0.375
